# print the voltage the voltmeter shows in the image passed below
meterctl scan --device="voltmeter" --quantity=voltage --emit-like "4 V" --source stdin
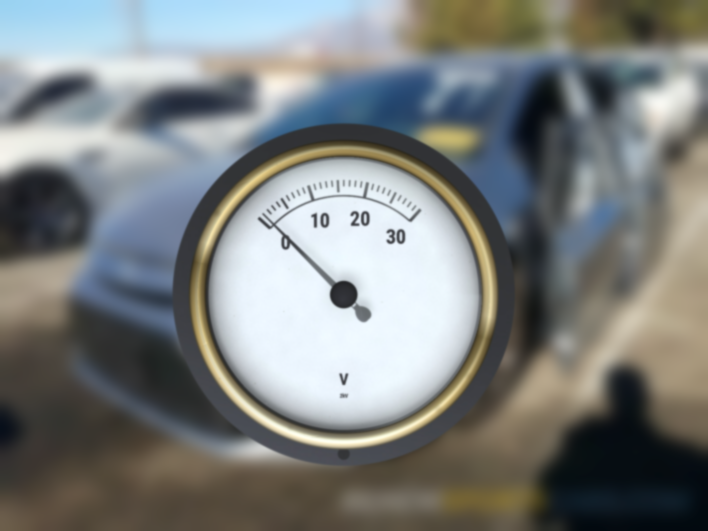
1 V
